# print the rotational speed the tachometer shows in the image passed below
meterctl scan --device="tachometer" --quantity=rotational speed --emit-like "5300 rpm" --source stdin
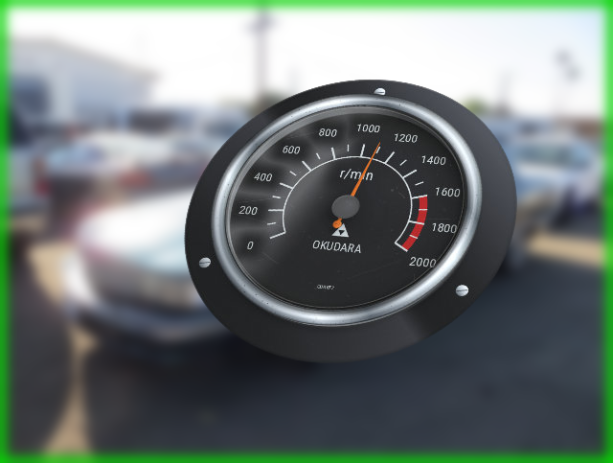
1100 rpm
